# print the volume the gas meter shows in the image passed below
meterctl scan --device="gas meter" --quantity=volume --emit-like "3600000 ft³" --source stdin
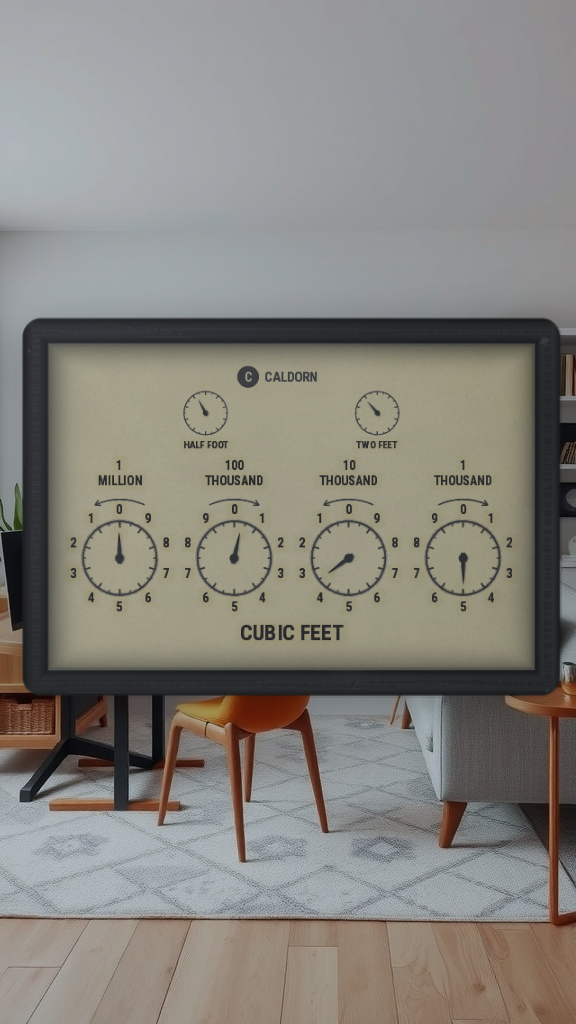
3500 ft³
